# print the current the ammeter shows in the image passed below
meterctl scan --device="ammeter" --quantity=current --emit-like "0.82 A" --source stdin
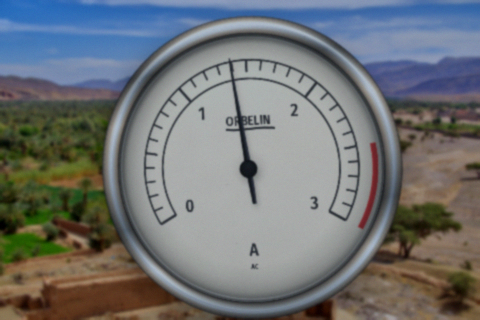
1.4 A
